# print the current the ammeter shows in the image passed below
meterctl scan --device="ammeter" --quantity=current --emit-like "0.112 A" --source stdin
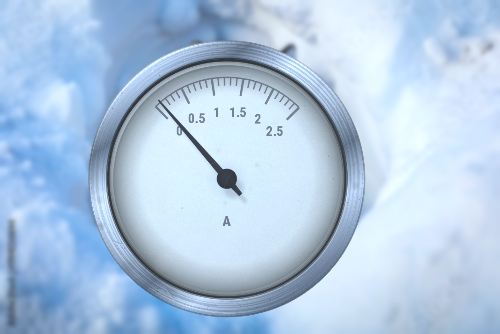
0.1 A
